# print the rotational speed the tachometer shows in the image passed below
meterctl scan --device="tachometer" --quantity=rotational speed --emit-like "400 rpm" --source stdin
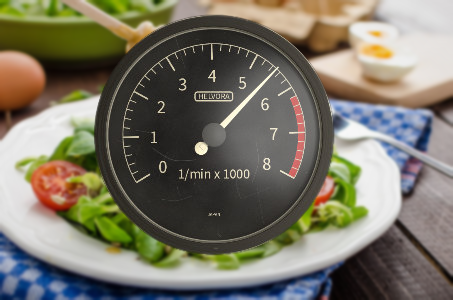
5500 rpm
